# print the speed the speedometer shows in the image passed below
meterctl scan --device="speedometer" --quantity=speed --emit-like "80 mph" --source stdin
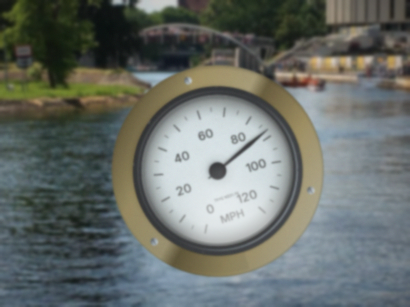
87.5 mph
